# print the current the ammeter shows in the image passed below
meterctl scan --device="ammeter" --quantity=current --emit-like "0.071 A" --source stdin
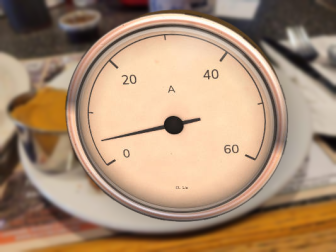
5 A
